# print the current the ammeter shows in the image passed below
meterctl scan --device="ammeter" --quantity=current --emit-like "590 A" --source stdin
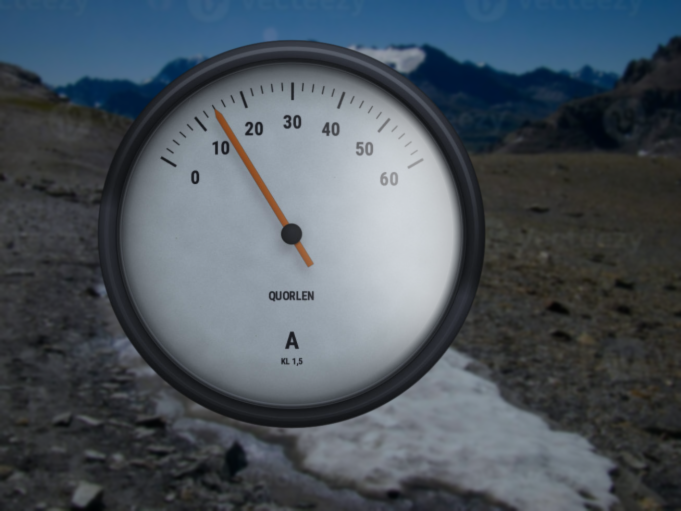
14 A
